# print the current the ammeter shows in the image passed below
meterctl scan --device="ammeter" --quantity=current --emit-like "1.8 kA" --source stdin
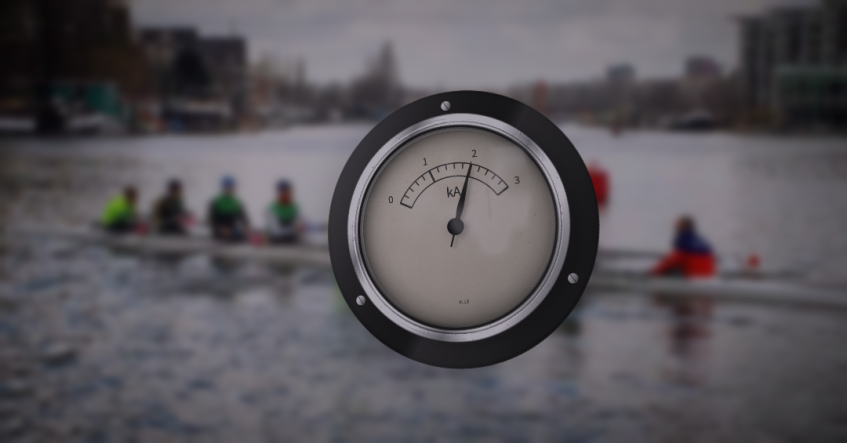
2 kA
